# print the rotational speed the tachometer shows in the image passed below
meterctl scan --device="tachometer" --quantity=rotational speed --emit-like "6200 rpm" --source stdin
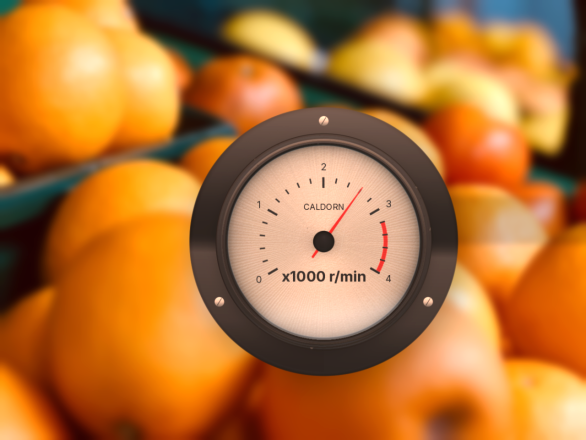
2600 rpm
